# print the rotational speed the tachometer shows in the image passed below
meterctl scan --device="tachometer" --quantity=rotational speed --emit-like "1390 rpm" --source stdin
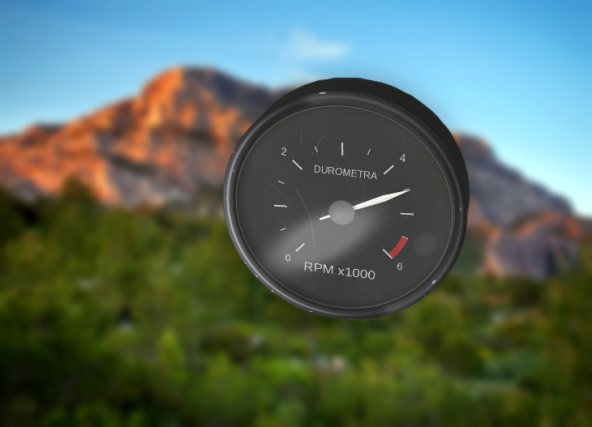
4500 rpm
